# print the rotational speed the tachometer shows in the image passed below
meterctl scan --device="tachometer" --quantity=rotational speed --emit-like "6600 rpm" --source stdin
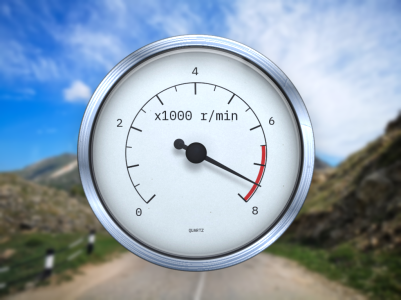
7500 rpm
